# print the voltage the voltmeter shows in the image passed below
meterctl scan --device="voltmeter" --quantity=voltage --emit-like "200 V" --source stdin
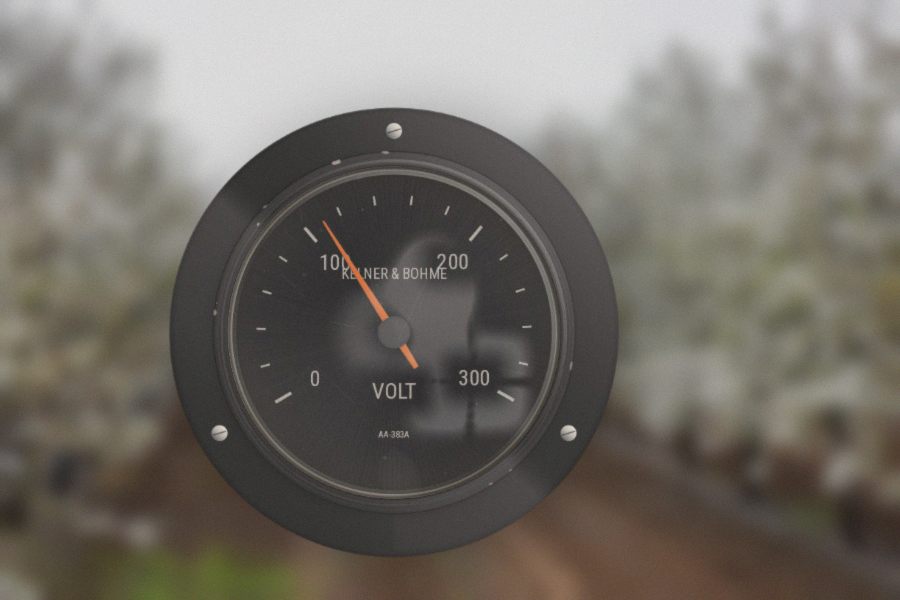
110 V
